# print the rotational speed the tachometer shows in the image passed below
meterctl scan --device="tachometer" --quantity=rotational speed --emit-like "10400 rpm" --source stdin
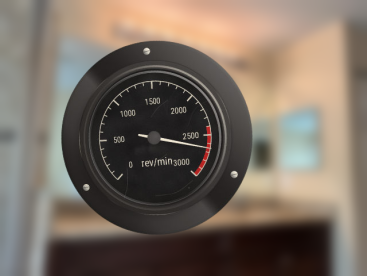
2650 rpm
